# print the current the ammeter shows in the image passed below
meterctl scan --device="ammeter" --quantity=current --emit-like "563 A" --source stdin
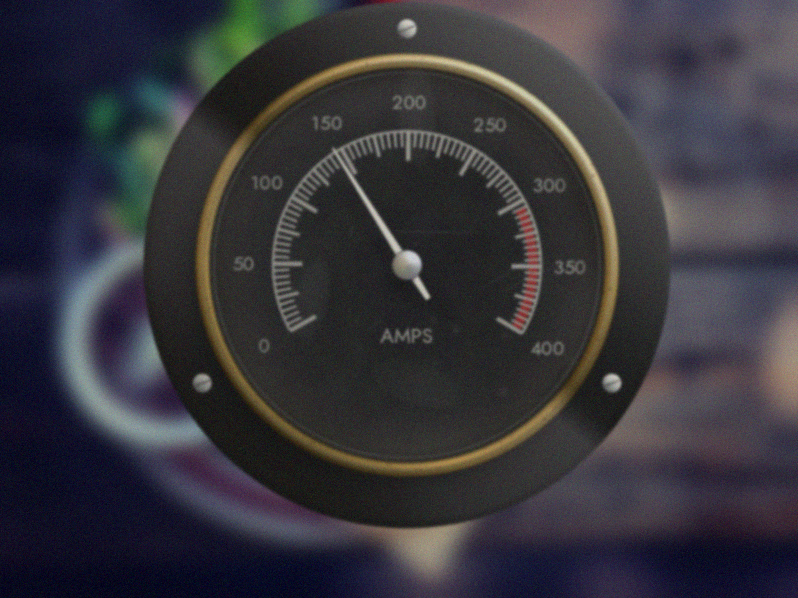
145 A
